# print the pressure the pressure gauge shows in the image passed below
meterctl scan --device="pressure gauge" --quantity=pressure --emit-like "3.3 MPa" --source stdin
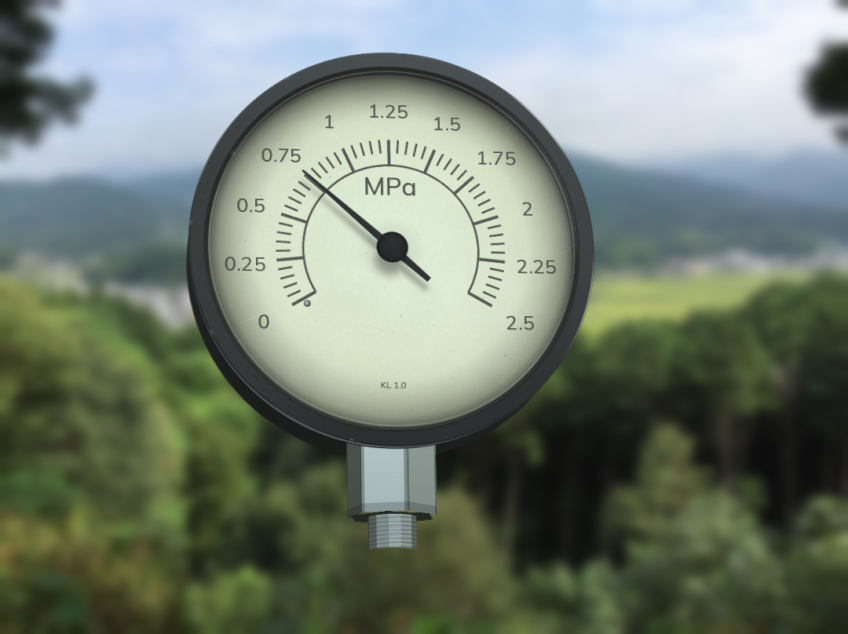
0.75 MPa
